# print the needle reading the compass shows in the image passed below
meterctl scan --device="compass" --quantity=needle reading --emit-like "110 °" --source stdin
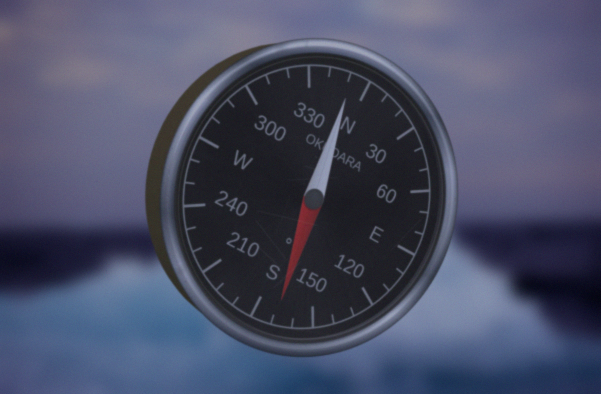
170 °
